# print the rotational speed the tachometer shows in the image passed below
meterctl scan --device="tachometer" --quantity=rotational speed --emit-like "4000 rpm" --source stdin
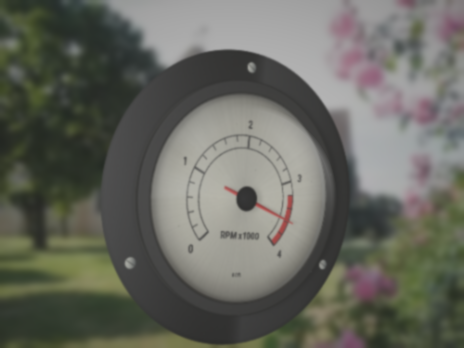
3600 rpm
